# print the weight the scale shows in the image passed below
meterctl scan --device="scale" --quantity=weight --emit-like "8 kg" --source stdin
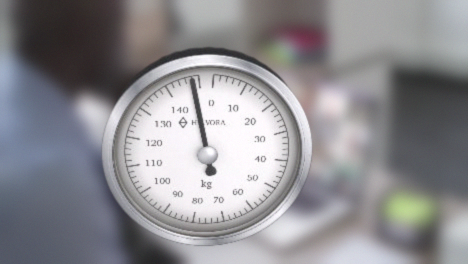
148 kg
